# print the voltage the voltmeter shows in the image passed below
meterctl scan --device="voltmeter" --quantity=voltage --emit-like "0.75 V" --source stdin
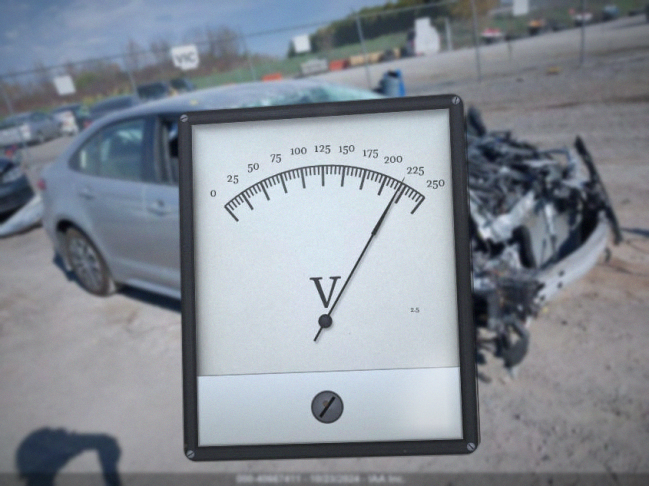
220 V
